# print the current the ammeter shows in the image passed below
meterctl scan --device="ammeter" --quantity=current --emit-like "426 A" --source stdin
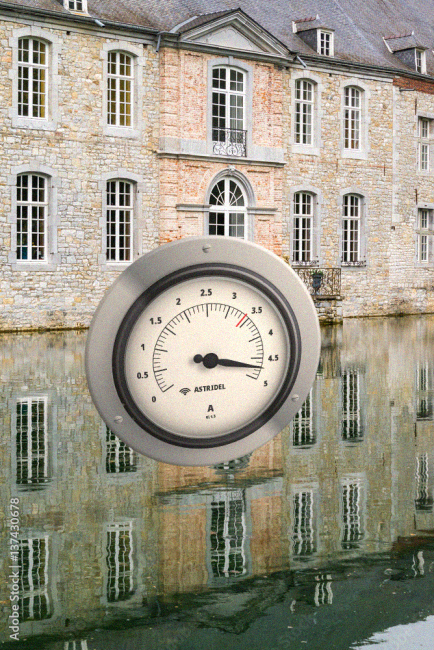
4.7 A
